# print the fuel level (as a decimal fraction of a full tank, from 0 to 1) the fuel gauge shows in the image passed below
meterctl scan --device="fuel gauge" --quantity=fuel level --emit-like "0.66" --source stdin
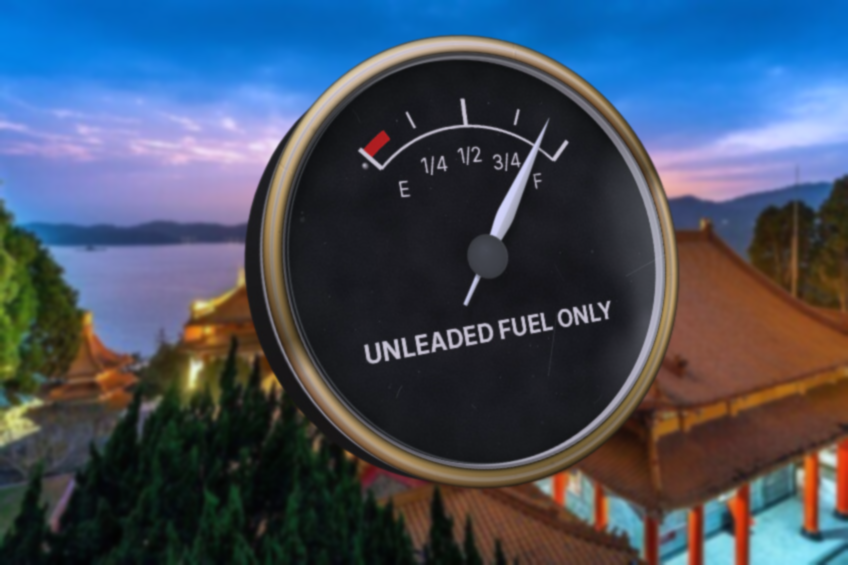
0.875
